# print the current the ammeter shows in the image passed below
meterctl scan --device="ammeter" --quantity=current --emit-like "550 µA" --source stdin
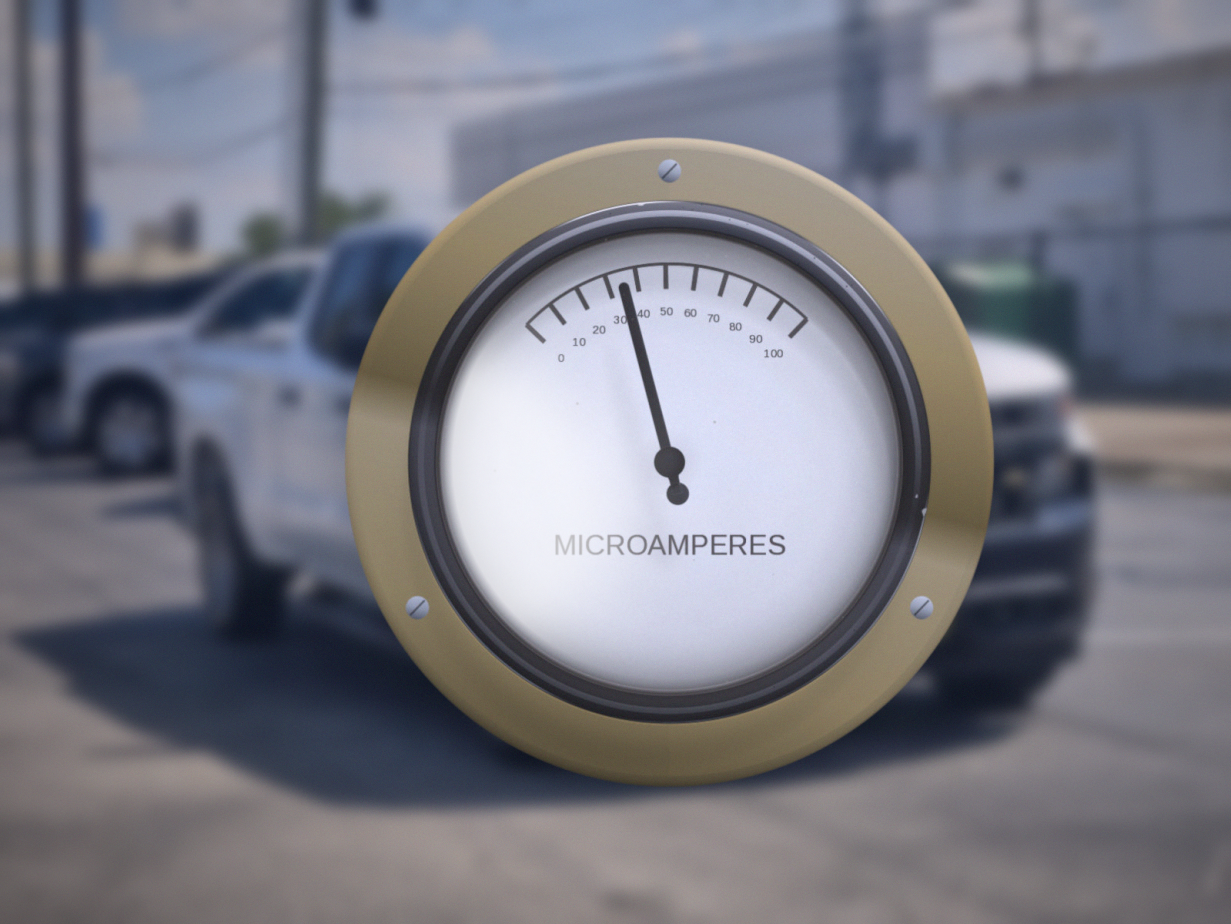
35 µA
